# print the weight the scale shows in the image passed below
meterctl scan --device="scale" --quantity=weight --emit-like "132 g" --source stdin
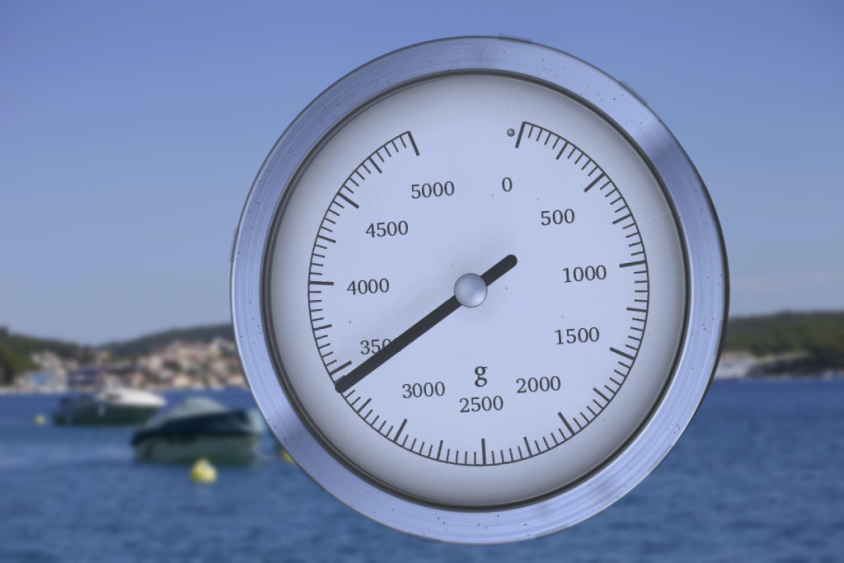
3400 g
